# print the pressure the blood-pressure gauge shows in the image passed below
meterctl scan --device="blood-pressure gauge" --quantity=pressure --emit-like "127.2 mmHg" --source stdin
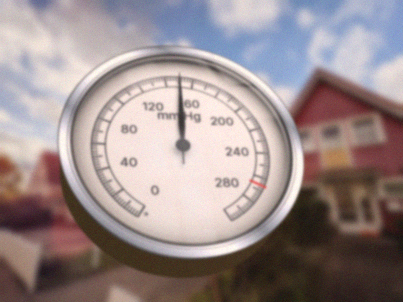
150 mmHg
